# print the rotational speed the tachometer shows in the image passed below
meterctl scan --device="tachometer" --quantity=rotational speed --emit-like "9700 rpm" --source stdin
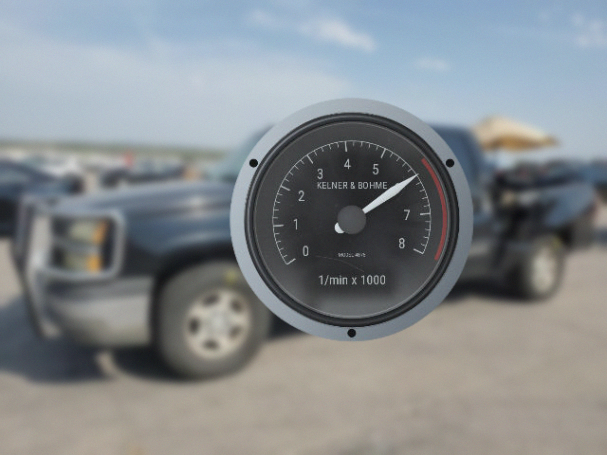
6000 rpm
